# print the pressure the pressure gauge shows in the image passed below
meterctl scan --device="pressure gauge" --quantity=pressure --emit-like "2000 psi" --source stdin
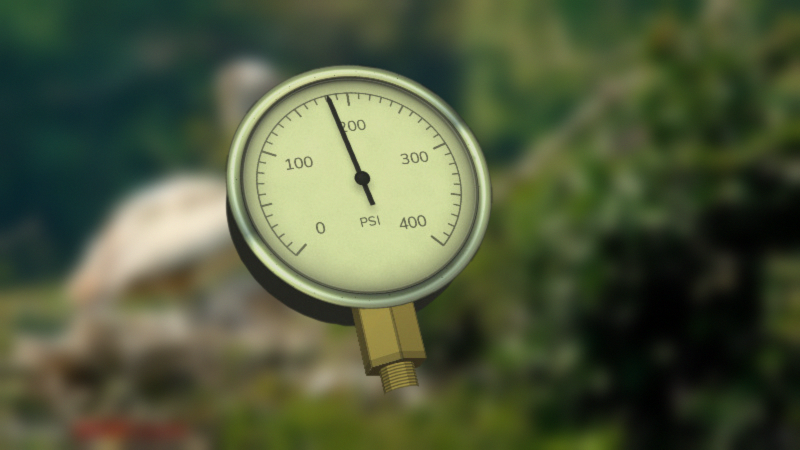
180 psi
